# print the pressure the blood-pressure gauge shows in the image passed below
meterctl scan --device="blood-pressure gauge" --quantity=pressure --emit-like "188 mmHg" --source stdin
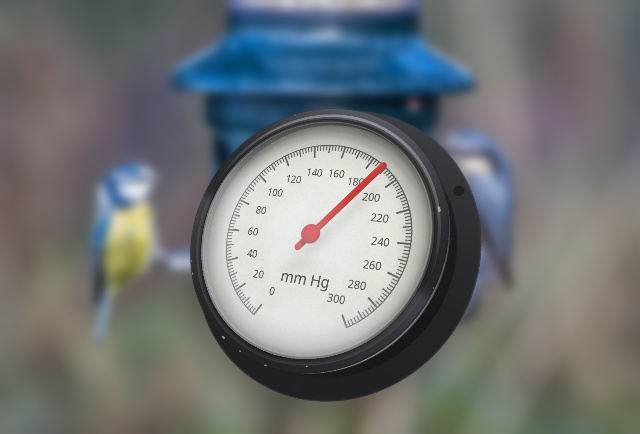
190 mmHg
